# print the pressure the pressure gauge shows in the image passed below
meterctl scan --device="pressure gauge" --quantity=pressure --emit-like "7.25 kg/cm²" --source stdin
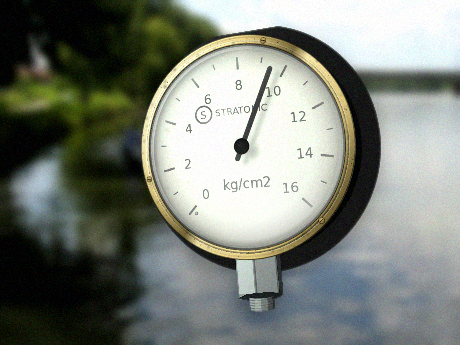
9.5 kg/cm²
